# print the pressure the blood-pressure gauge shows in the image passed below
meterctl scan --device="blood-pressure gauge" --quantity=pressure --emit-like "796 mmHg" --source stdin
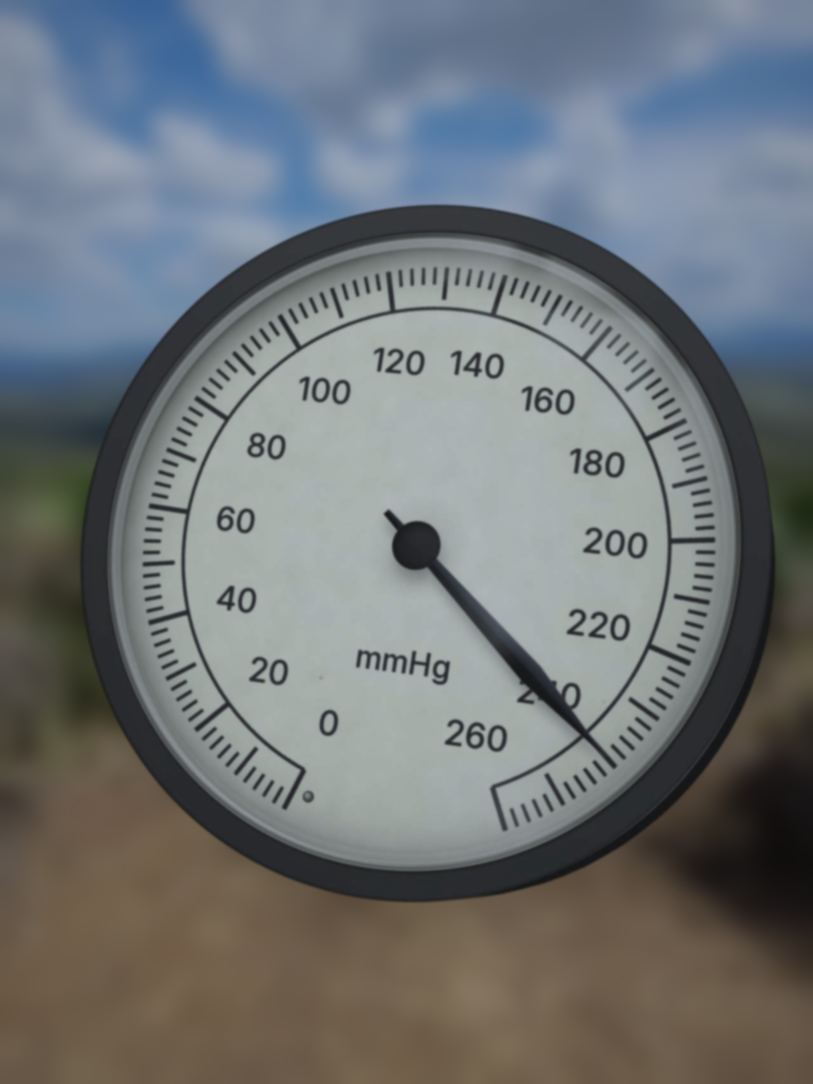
240 mmHg
